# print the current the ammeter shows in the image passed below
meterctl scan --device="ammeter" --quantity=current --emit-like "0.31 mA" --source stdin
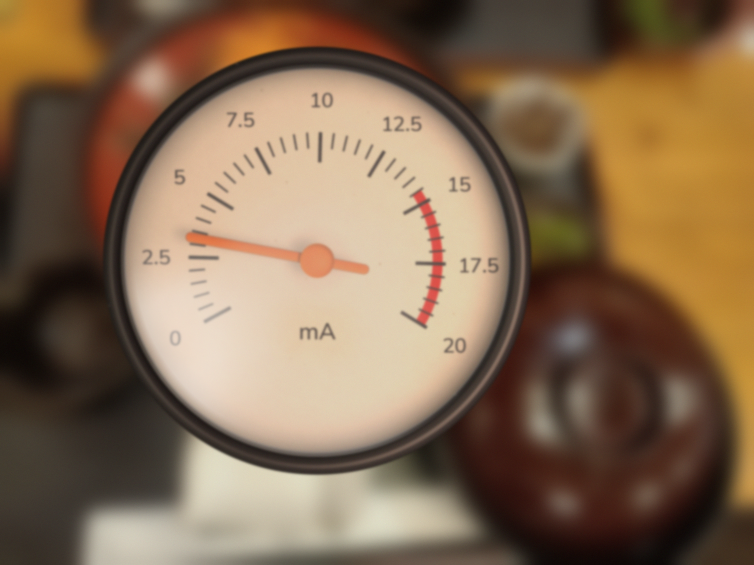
3.25 mA
